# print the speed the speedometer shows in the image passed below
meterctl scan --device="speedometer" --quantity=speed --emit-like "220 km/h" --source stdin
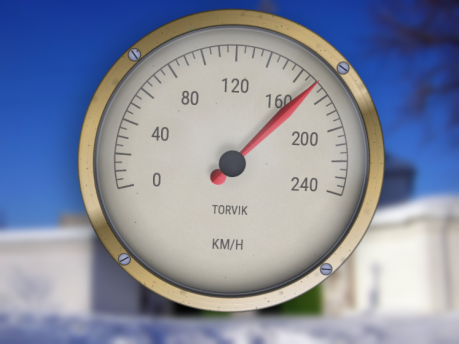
170 km/h
